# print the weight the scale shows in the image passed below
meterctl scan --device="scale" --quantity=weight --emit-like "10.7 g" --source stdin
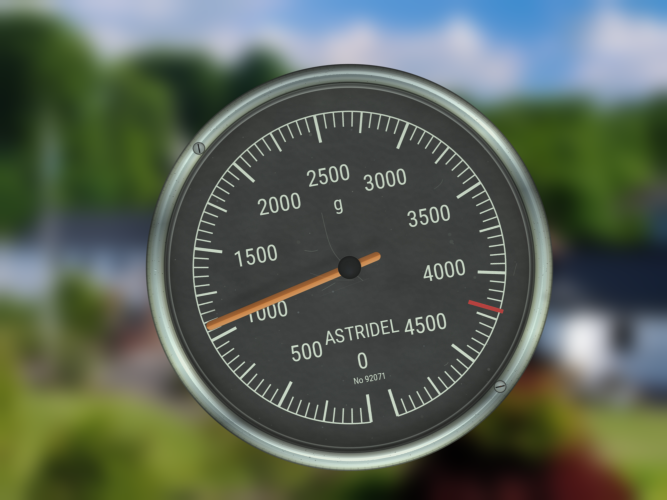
1075 g
